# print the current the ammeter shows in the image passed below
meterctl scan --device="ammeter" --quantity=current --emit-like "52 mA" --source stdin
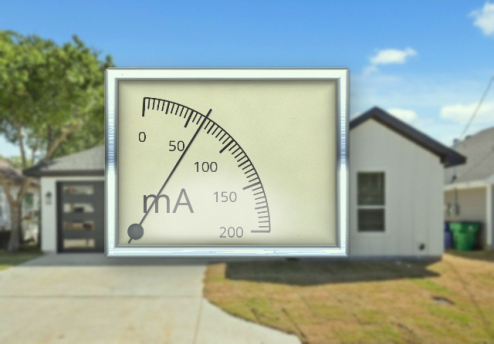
65 mA
